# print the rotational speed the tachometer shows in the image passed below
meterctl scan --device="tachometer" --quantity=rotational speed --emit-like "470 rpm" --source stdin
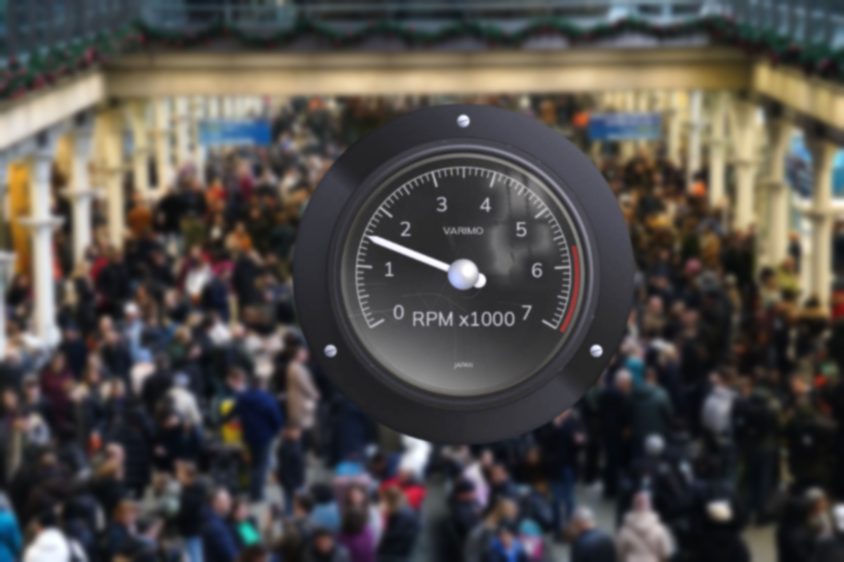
1500 rpm
